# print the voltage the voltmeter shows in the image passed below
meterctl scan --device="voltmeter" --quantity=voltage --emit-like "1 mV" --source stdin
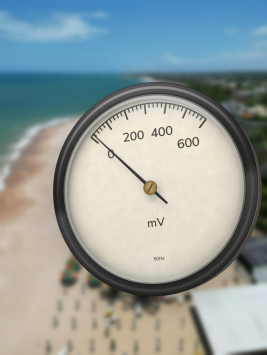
20 mV
